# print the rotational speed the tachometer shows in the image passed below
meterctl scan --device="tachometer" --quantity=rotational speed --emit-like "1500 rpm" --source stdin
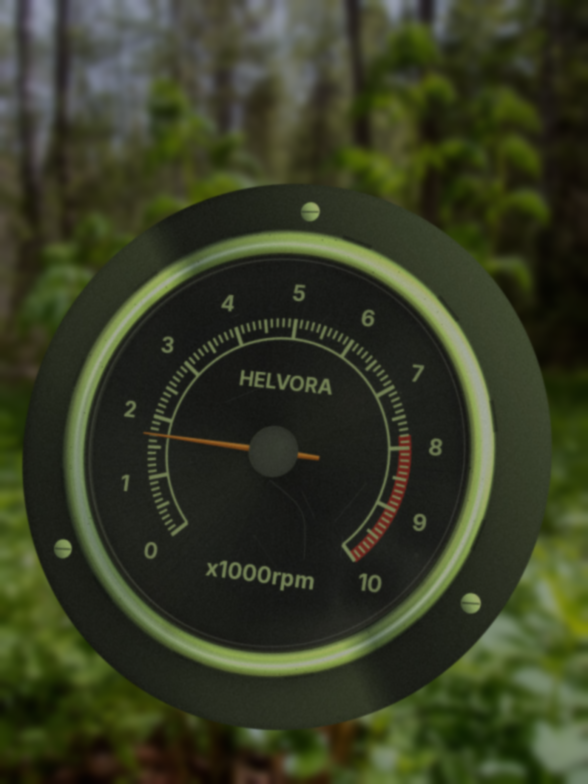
1700 rpm
